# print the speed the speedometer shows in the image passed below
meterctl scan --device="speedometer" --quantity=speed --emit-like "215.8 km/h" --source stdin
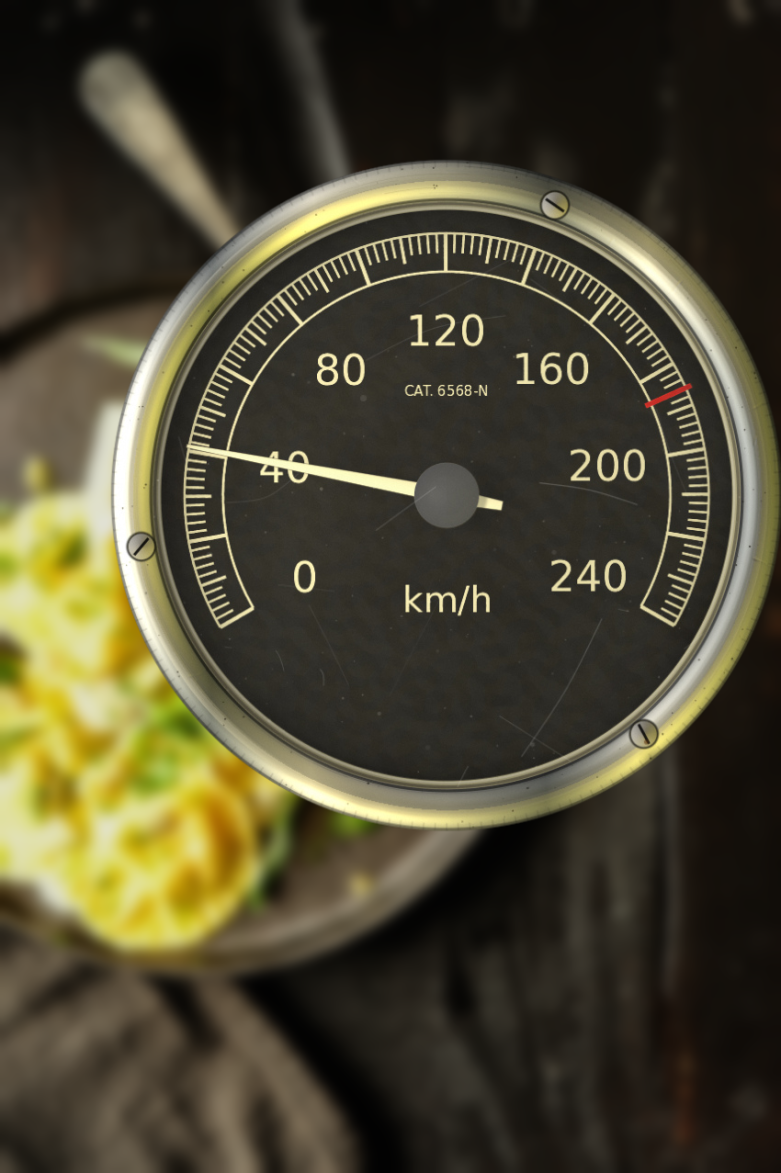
41 km/h
